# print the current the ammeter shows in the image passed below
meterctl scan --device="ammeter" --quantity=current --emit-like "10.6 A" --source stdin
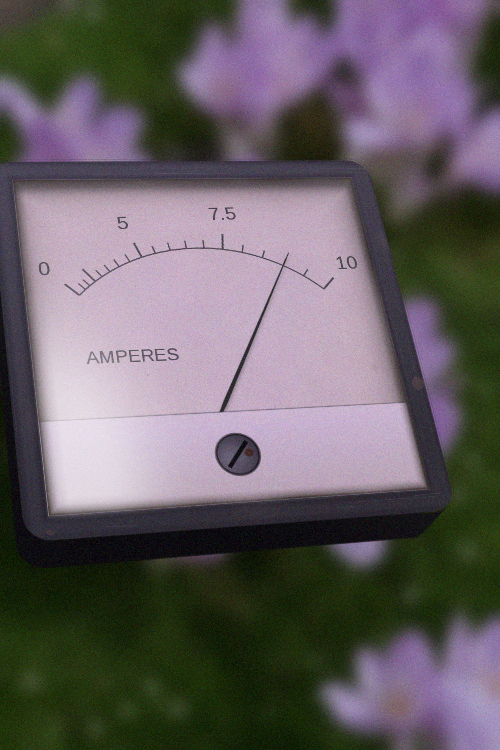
9 A
